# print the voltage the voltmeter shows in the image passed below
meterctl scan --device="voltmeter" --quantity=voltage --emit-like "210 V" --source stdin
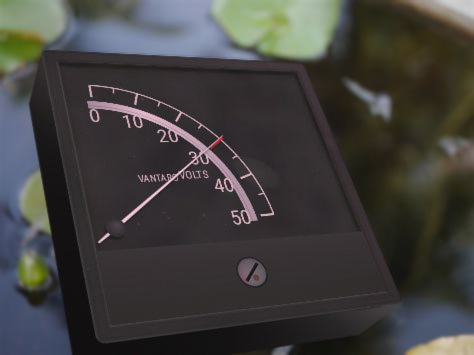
30 V
